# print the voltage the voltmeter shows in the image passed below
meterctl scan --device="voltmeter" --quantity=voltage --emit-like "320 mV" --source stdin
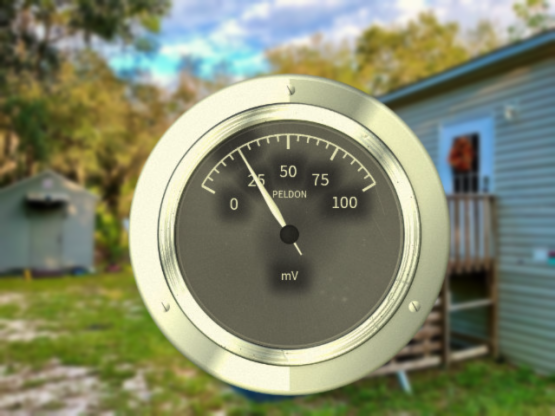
25 mV
